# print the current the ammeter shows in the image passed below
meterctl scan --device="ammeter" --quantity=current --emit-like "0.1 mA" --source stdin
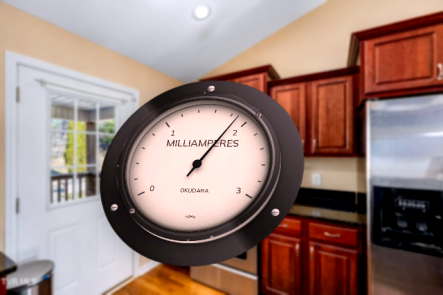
1.9 mA
